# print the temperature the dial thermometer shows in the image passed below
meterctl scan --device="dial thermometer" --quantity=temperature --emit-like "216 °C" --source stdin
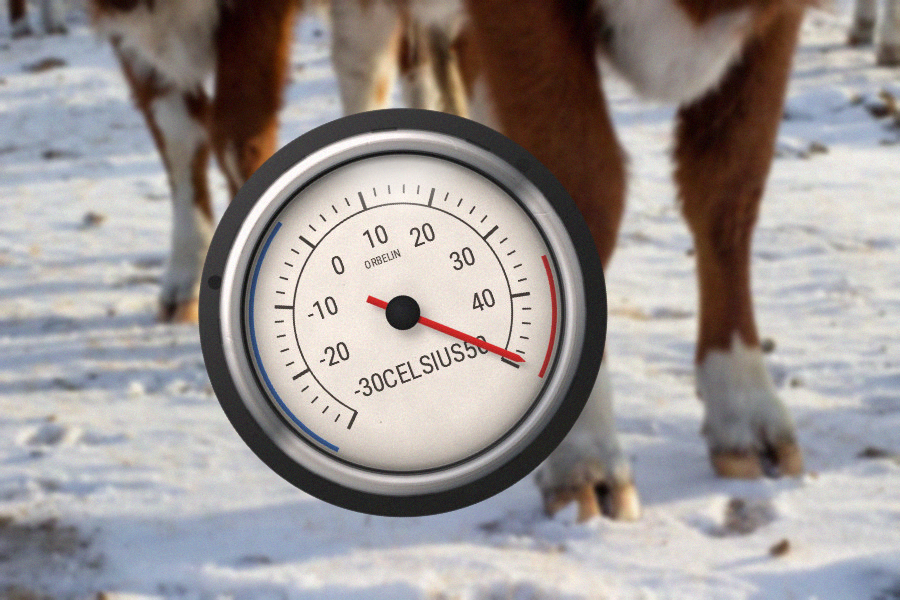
49 °C
